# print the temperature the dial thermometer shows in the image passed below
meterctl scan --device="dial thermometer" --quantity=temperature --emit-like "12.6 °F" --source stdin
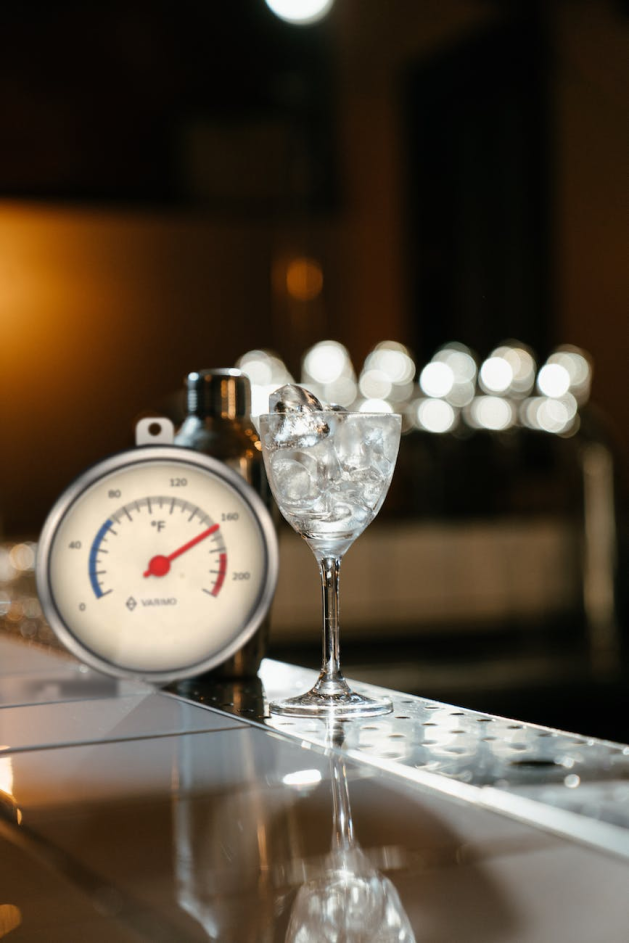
160 °F
